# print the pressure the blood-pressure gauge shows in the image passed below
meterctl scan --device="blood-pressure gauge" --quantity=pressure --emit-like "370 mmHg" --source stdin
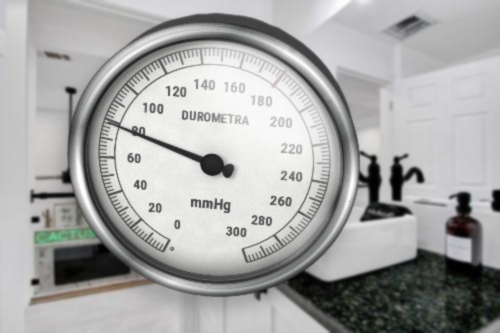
80 mmHg
